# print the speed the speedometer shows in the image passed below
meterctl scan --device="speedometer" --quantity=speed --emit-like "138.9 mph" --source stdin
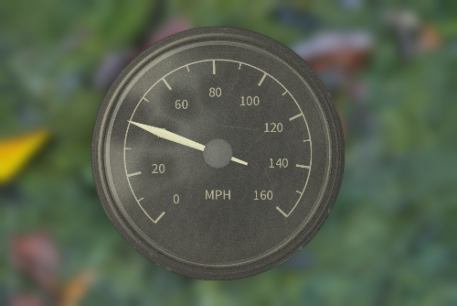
40 mph
